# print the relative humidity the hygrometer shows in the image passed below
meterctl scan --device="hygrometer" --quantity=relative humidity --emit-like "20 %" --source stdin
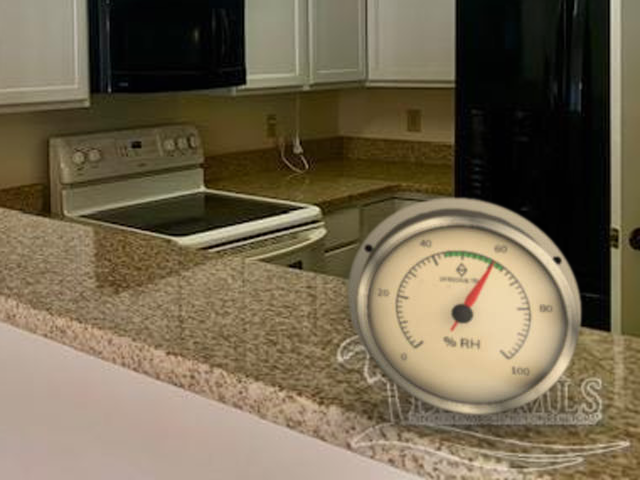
60 %
